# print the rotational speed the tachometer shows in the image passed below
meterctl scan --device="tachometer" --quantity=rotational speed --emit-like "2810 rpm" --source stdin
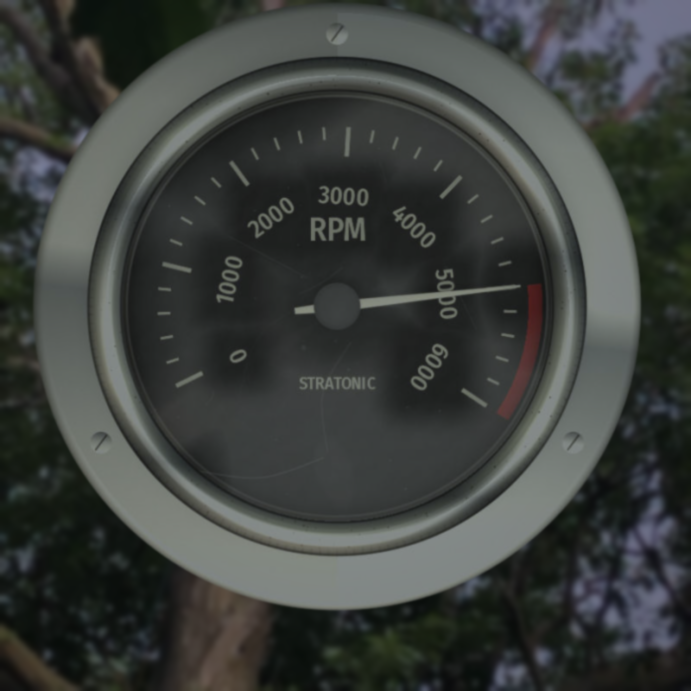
5000 rpm
